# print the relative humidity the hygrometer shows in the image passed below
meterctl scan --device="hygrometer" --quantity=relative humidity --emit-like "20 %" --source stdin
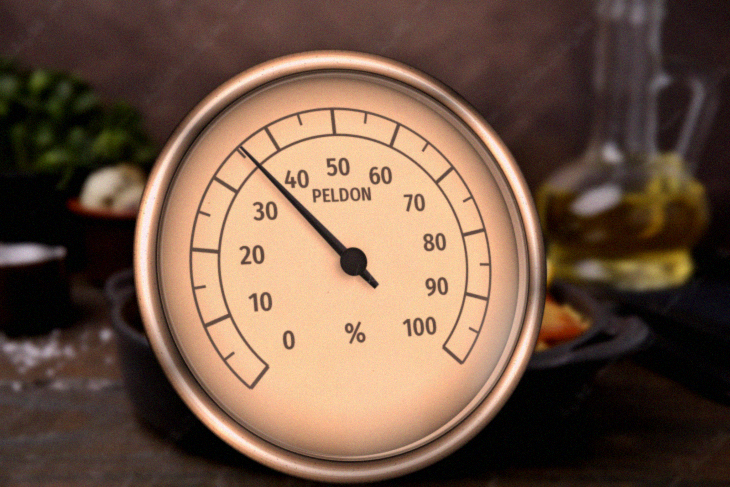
35 %
